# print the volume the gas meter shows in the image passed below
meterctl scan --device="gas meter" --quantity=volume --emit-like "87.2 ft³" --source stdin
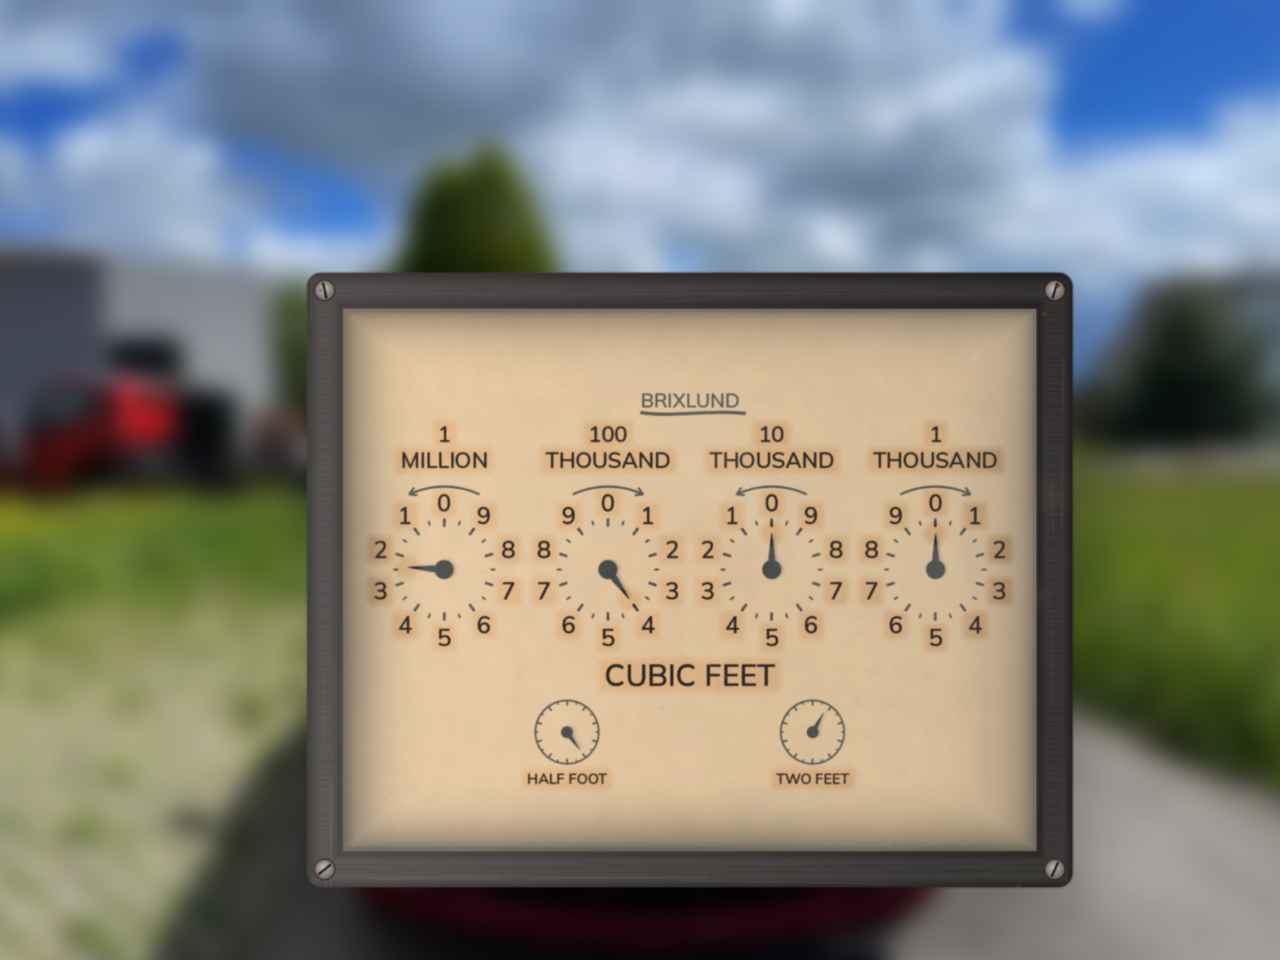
240000 ft³
